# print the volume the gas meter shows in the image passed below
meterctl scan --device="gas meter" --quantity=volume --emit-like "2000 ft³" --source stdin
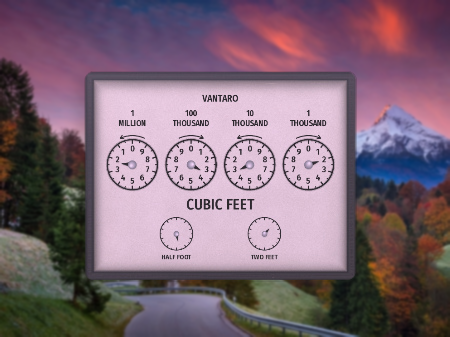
233200 ft³
